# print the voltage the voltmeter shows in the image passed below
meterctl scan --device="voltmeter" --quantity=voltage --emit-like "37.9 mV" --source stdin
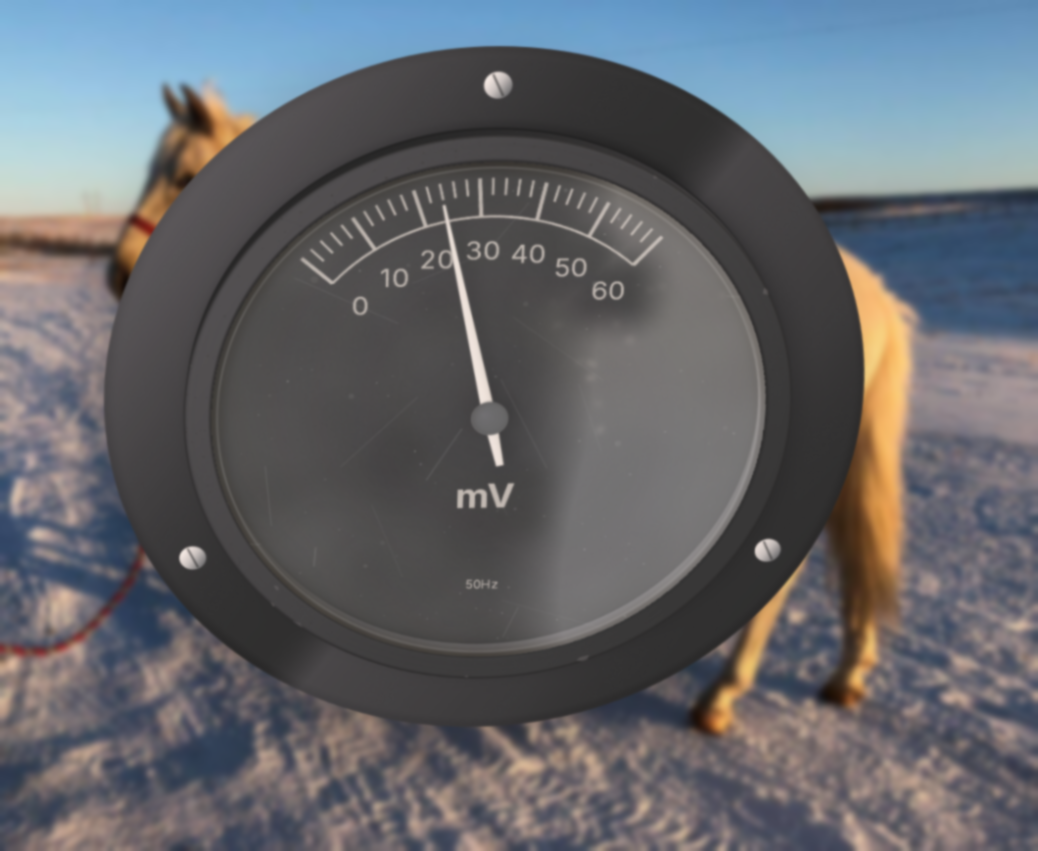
24 mV
